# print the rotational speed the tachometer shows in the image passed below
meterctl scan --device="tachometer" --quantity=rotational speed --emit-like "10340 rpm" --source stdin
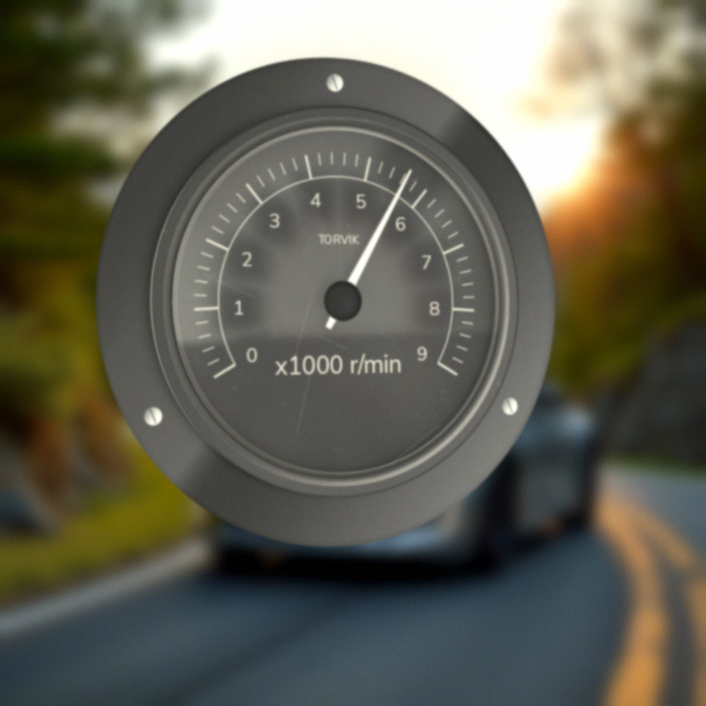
5600 rpm
